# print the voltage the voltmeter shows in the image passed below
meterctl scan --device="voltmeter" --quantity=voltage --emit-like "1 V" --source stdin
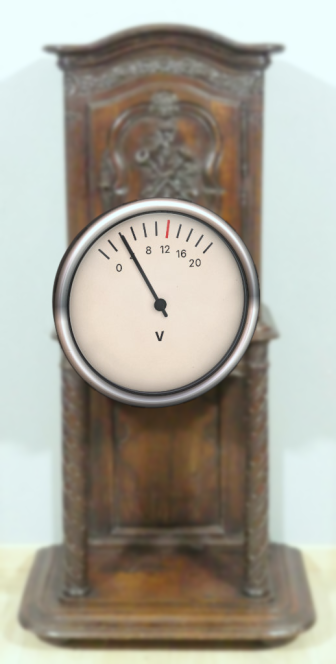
4 V
